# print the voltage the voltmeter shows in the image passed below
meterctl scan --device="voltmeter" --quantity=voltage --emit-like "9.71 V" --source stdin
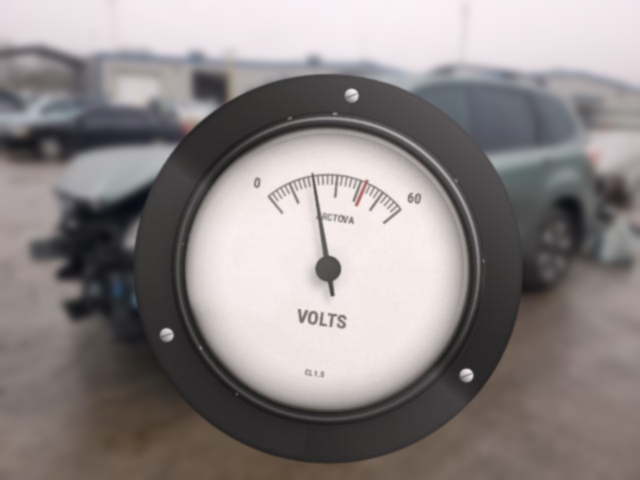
20 V
